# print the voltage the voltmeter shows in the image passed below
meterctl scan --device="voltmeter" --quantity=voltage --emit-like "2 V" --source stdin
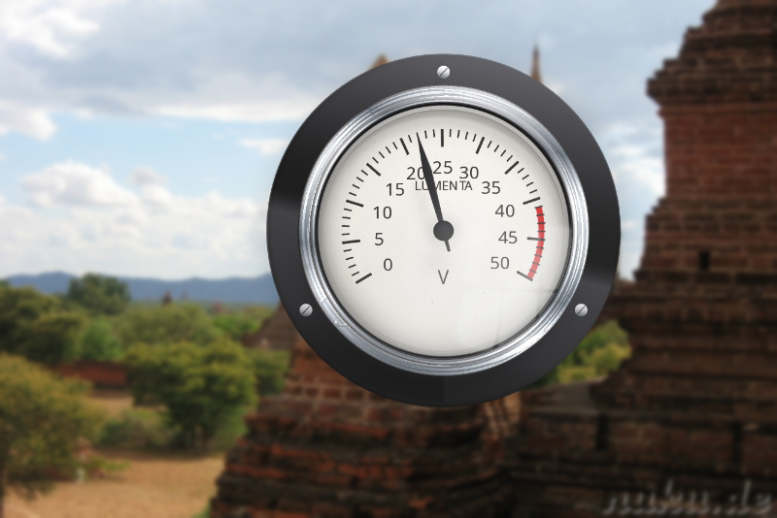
22 V
